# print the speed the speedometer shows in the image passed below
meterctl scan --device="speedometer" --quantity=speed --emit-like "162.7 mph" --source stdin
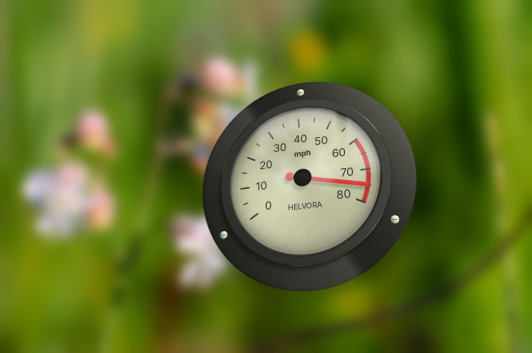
75 mph
